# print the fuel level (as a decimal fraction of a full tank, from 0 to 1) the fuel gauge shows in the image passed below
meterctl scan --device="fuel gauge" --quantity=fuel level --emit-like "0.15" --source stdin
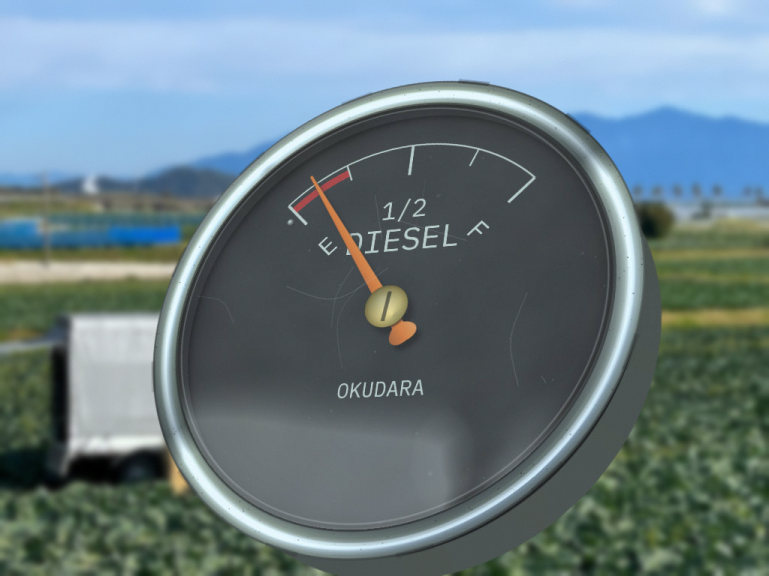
0.125
